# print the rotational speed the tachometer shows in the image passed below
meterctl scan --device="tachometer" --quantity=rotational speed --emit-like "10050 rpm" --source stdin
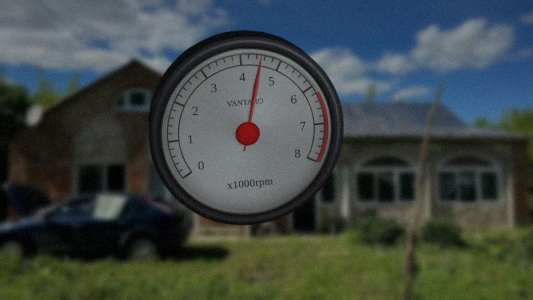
4500 rpm
